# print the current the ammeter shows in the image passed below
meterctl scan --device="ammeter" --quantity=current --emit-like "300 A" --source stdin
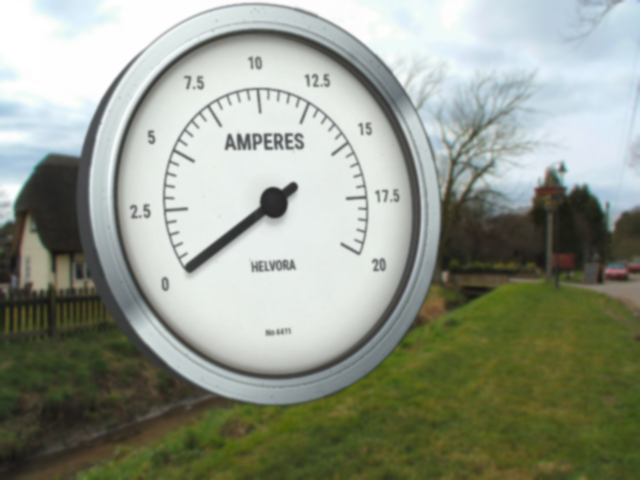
0 A
